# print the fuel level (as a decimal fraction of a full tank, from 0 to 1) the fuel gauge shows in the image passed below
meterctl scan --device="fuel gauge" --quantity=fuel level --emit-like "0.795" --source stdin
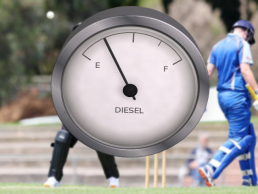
0.25
